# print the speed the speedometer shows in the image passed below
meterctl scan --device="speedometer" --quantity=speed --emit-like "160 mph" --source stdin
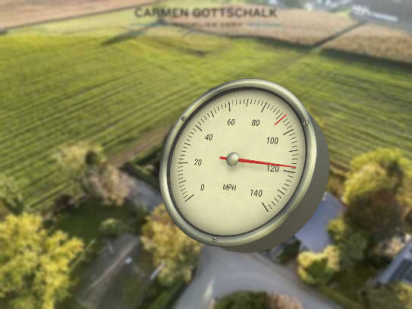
118 mph
